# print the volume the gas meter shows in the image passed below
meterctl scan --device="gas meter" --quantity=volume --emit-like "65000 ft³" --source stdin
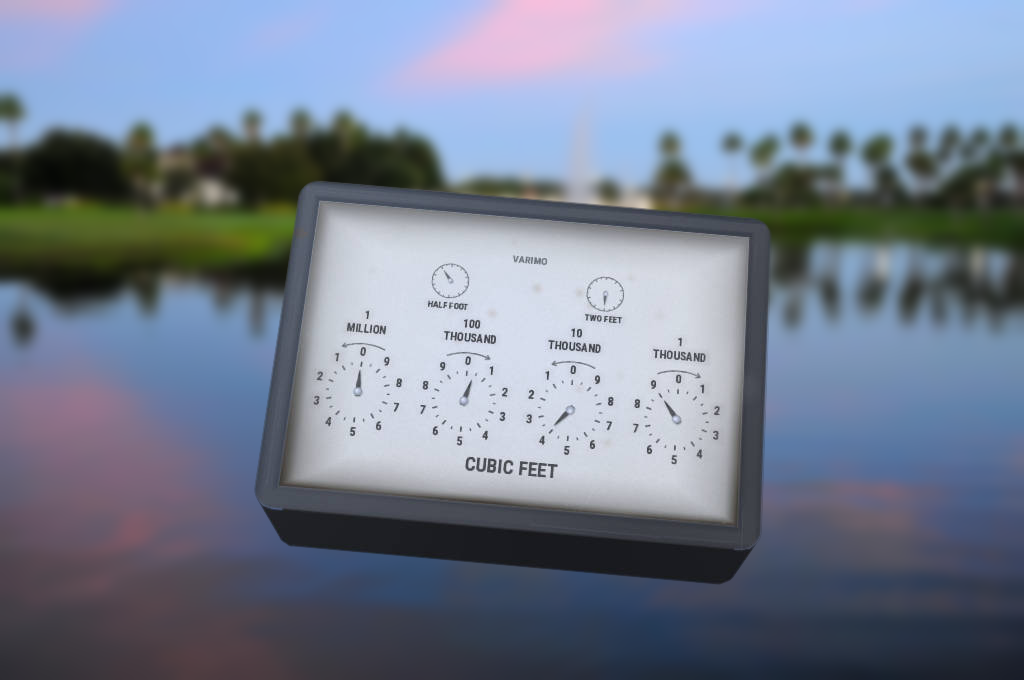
3900 ft³
